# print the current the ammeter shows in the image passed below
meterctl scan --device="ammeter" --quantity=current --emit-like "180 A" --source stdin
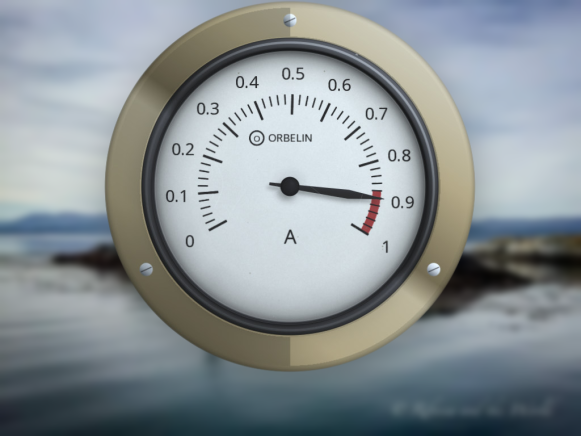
0.9 A
